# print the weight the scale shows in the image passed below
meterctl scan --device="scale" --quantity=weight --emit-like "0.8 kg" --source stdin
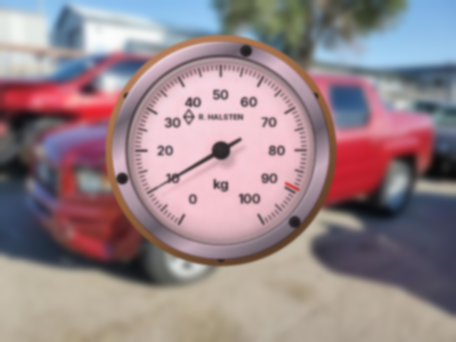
10 kg
